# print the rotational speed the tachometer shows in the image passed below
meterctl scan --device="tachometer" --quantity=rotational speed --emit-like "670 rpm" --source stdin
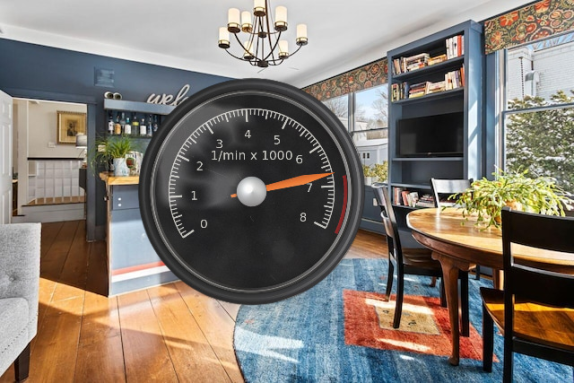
6700 rpm
